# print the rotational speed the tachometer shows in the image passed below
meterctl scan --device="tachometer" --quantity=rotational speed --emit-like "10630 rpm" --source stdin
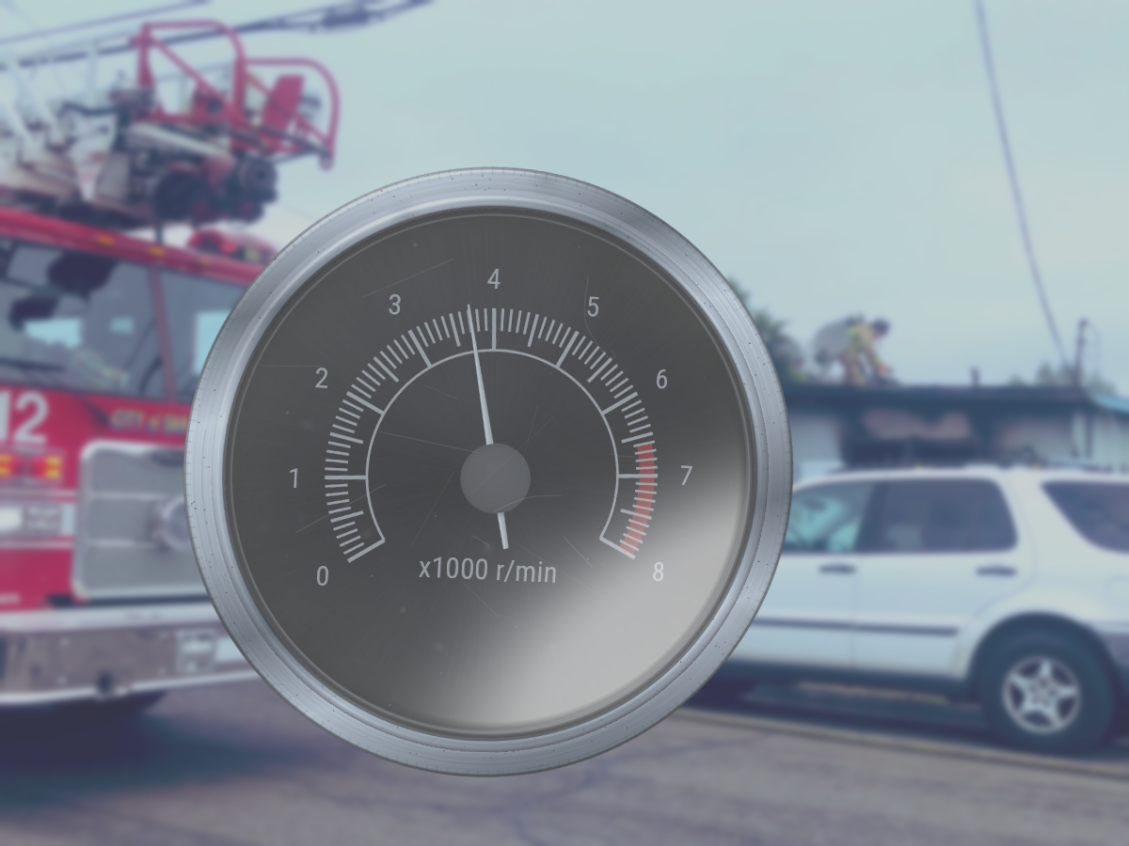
3700 rpm
